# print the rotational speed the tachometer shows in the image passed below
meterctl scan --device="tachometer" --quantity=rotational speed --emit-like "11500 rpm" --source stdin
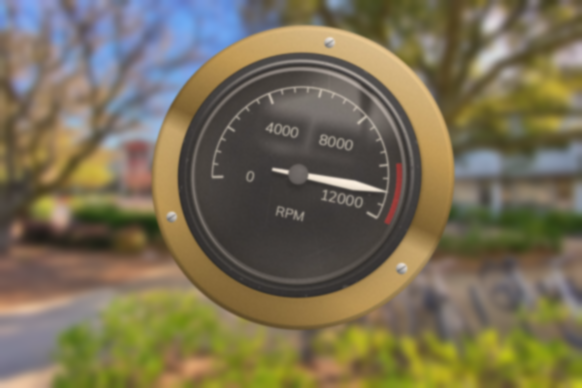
11000 rpm
